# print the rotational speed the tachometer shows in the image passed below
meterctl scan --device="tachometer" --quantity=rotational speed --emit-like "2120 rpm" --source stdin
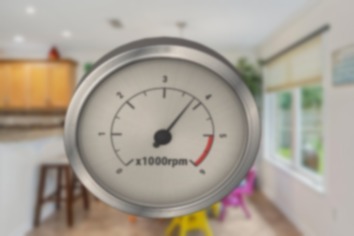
3750 rpm
